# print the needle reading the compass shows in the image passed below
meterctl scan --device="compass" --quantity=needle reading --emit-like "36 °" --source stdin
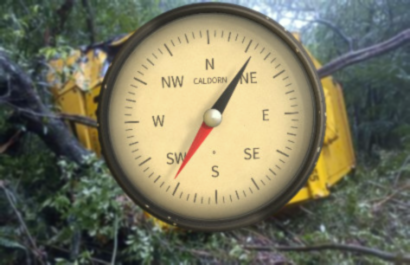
215 °
